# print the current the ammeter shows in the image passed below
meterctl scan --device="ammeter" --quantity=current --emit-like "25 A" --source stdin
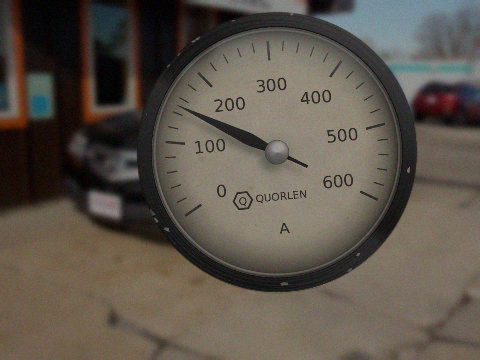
150 A
